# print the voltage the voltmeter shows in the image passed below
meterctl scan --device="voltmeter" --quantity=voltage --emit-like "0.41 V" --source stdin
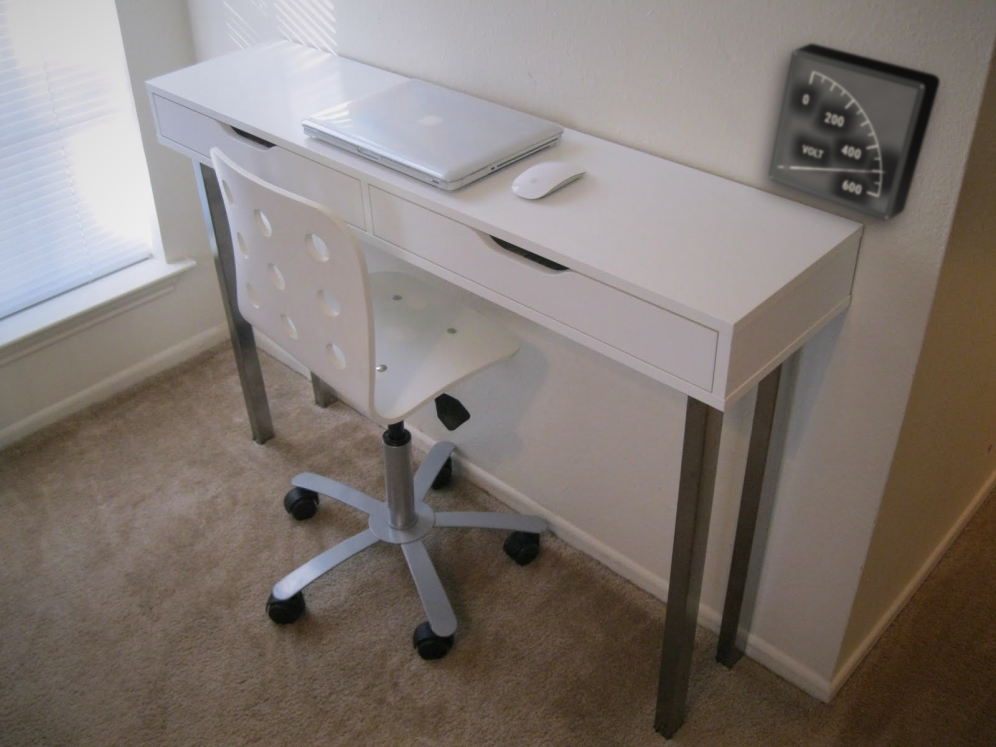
500 V
